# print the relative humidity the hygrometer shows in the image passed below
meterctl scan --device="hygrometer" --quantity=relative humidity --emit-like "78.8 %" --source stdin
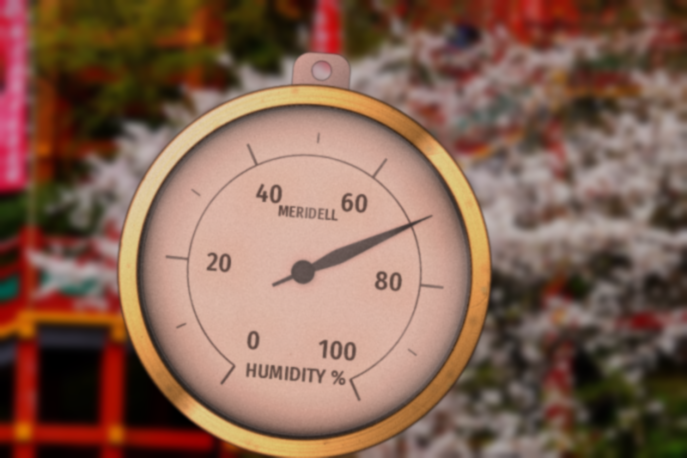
70 %
